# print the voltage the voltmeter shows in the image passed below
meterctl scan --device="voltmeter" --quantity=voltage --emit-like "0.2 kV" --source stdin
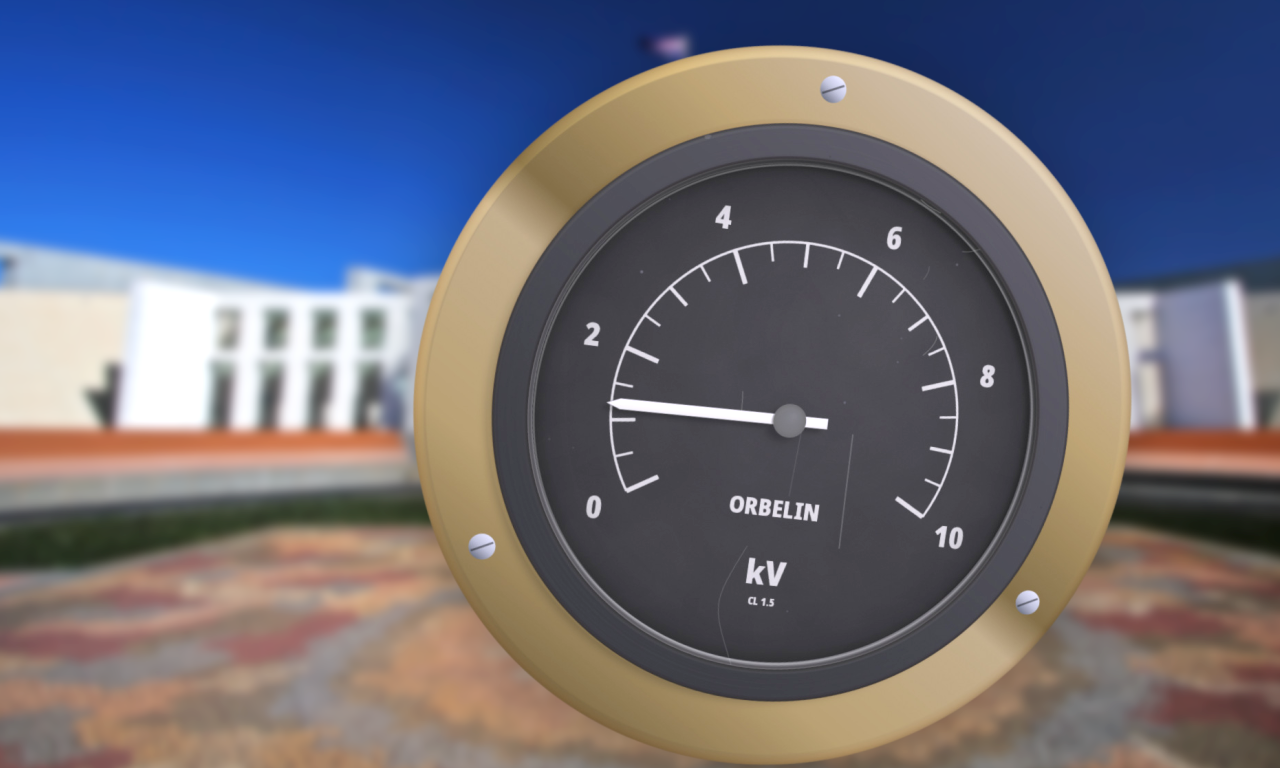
1.25 kV
